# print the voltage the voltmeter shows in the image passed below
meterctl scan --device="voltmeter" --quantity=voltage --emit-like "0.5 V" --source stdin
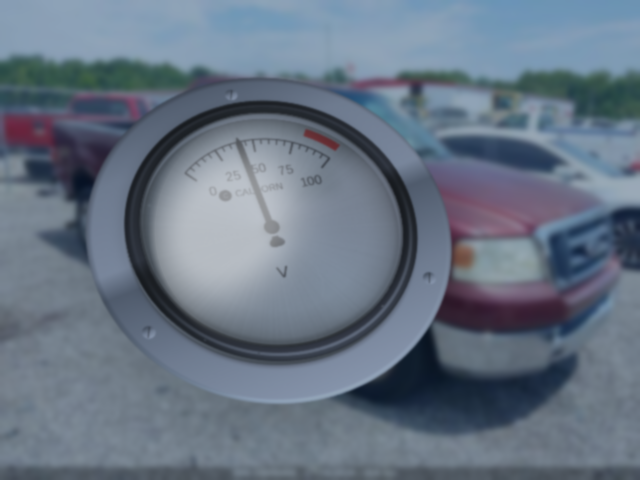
40 V
